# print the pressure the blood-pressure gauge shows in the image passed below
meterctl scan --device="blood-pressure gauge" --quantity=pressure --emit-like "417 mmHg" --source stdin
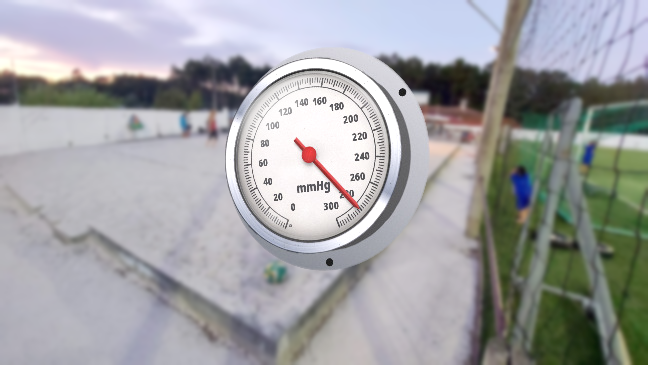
280 mmHg
